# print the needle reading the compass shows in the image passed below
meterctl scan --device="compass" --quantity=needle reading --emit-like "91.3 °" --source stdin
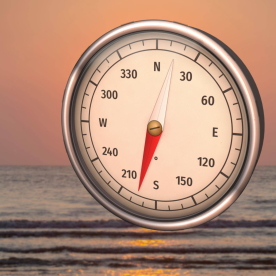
195 °
